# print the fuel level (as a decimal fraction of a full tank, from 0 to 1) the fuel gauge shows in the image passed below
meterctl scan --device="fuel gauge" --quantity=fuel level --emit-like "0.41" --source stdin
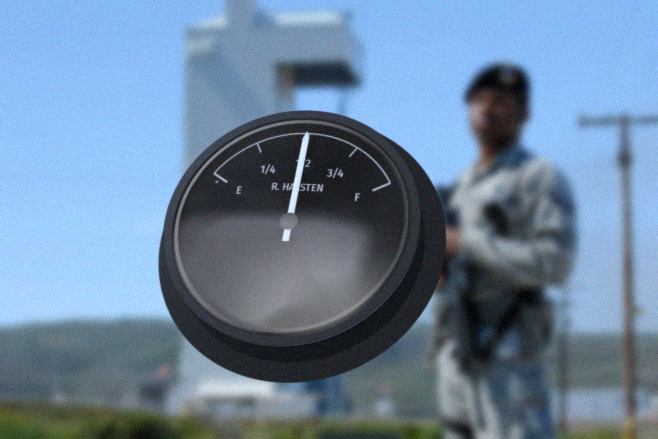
0.5
